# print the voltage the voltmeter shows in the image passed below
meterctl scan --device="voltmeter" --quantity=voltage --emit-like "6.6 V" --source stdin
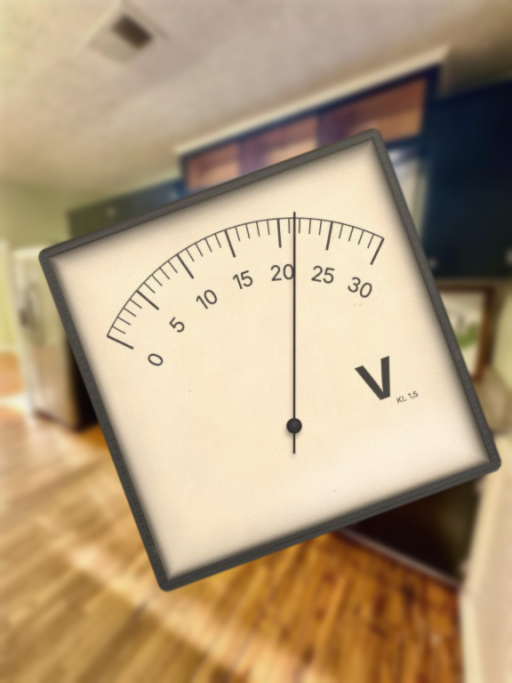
21.5 V
